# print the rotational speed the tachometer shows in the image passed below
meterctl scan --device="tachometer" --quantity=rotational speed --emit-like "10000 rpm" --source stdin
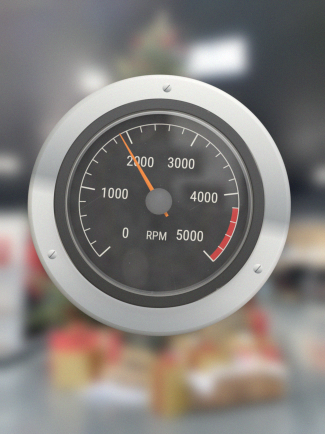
1900 rpm
